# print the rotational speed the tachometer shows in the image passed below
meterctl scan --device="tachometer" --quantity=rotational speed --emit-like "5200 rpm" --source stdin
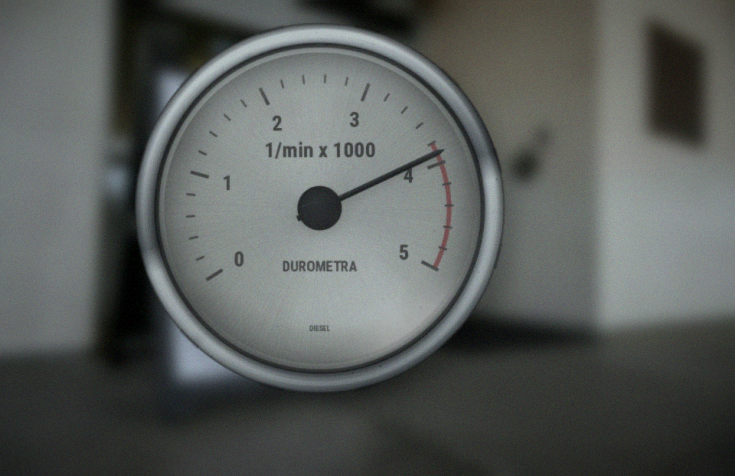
3900 rpm
